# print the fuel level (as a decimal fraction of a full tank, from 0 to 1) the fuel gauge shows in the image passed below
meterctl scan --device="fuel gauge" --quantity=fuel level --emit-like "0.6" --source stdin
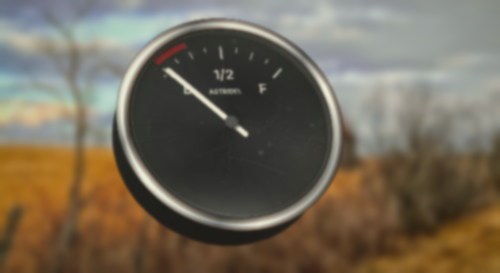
0
